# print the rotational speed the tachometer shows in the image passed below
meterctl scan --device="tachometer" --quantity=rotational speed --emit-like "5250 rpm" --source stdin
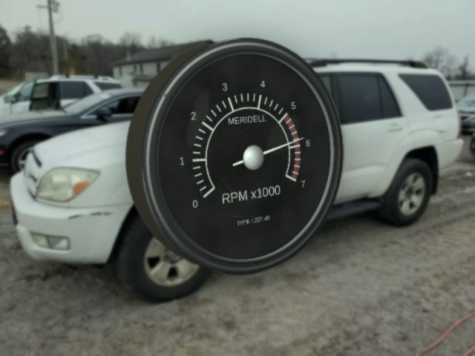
5800 rpm
